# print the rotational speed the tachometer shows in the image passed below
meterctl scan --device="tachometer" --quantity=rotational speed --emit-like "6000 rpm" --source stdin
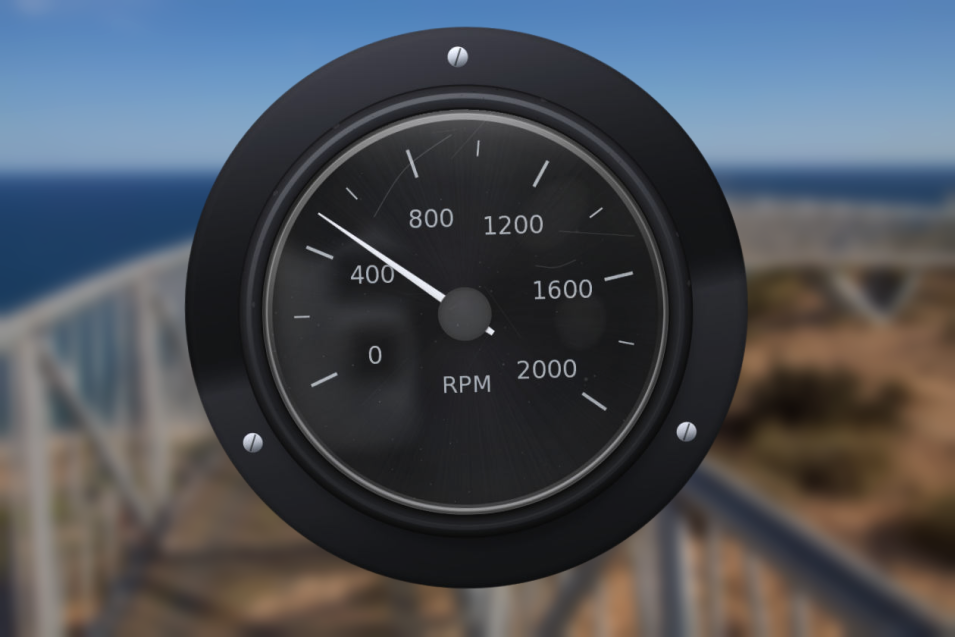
500 rpm
